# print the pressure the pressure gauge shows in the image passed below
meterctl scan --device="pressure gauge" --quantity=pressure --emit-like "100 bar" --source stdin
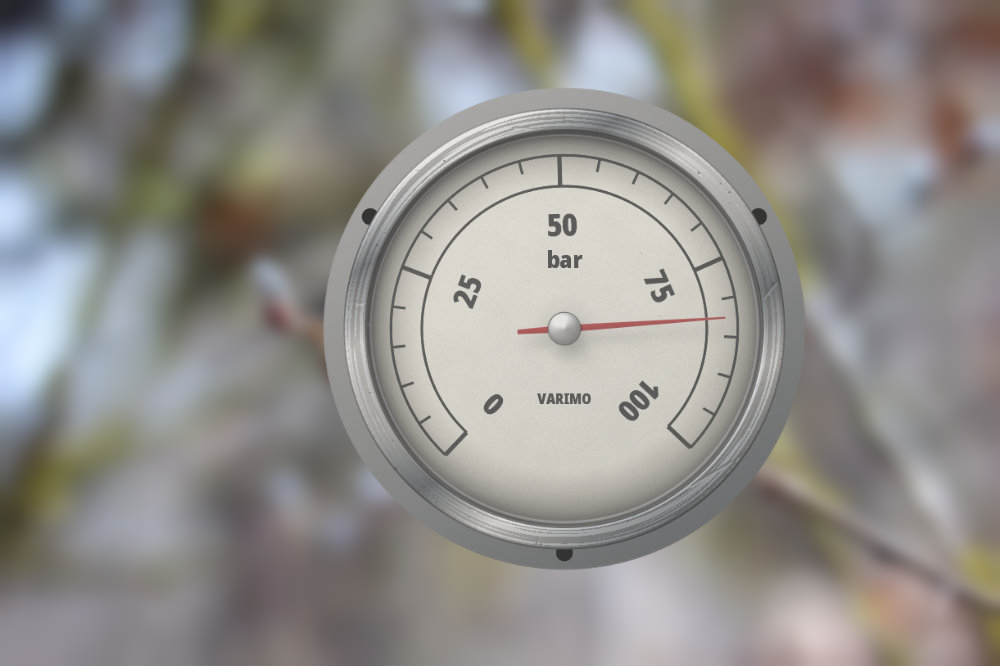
82.5 bar
